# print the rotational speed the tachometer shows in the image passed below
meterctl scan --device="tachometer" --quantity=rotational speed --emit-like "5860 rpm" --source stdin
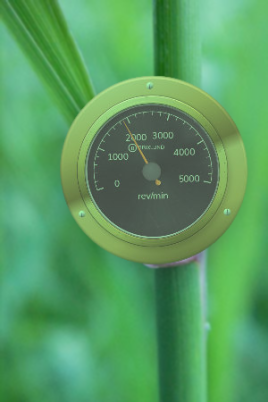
1900 rpm
